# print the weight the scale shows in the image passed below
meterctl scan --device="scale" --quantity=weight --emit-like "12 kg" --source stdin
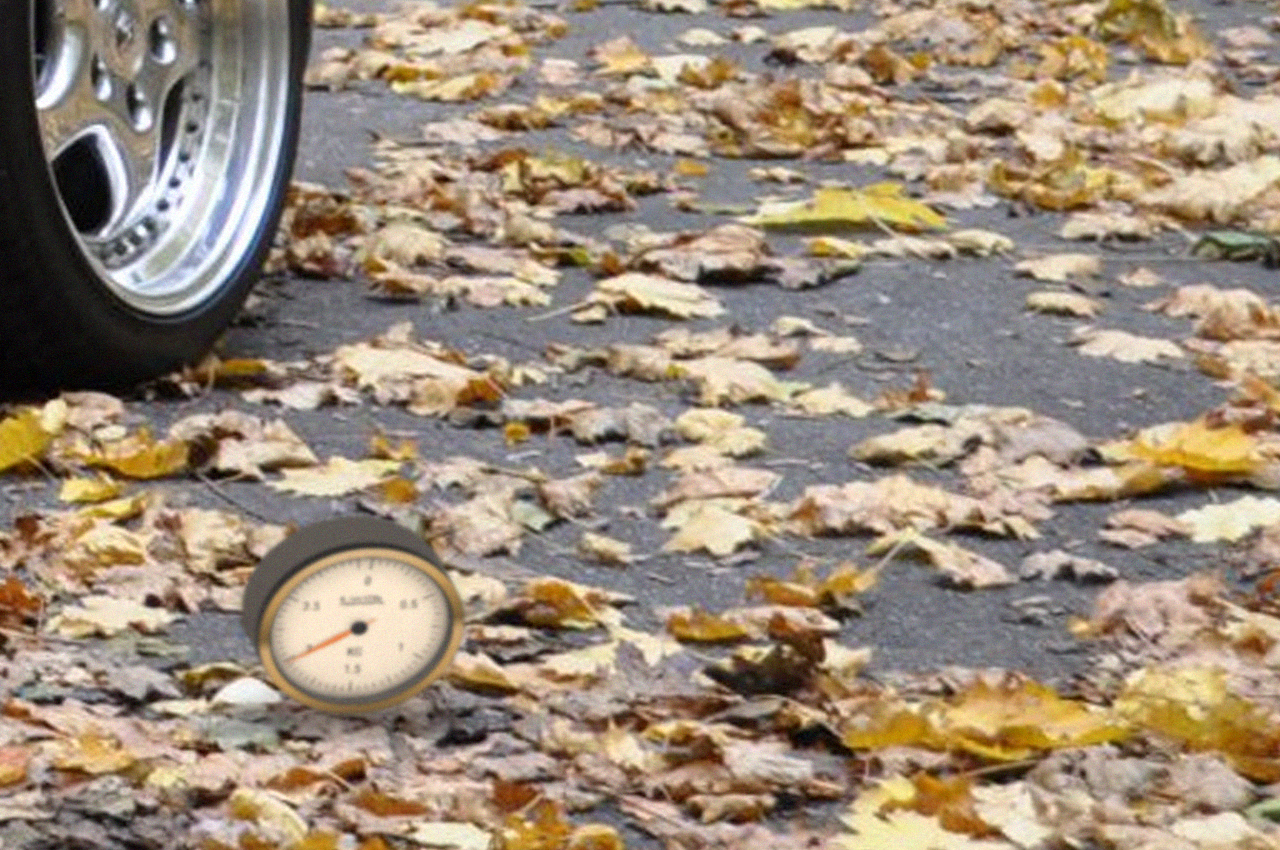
2 kg
